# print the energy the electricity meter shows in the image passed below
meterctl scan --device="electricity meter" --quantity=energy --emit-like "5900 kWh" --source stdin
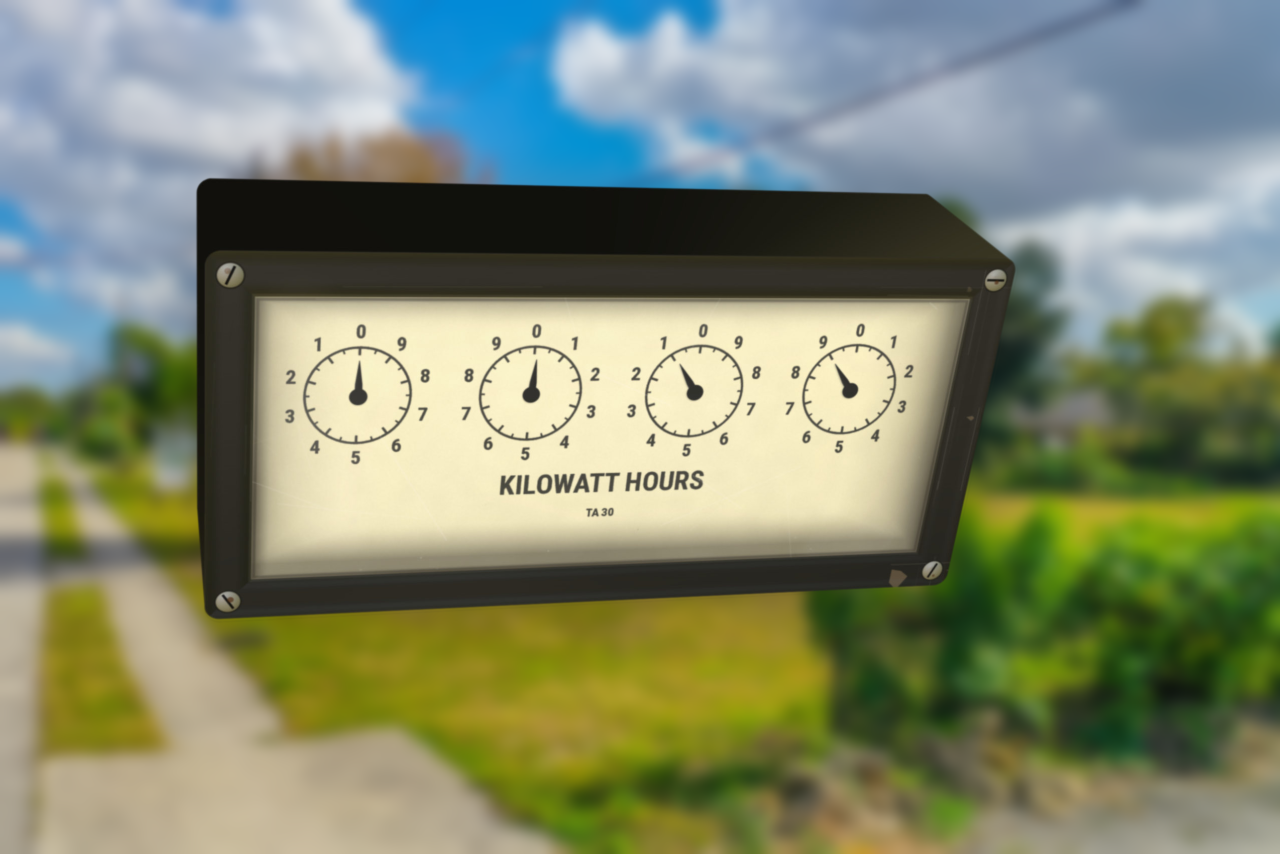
9 kWh
